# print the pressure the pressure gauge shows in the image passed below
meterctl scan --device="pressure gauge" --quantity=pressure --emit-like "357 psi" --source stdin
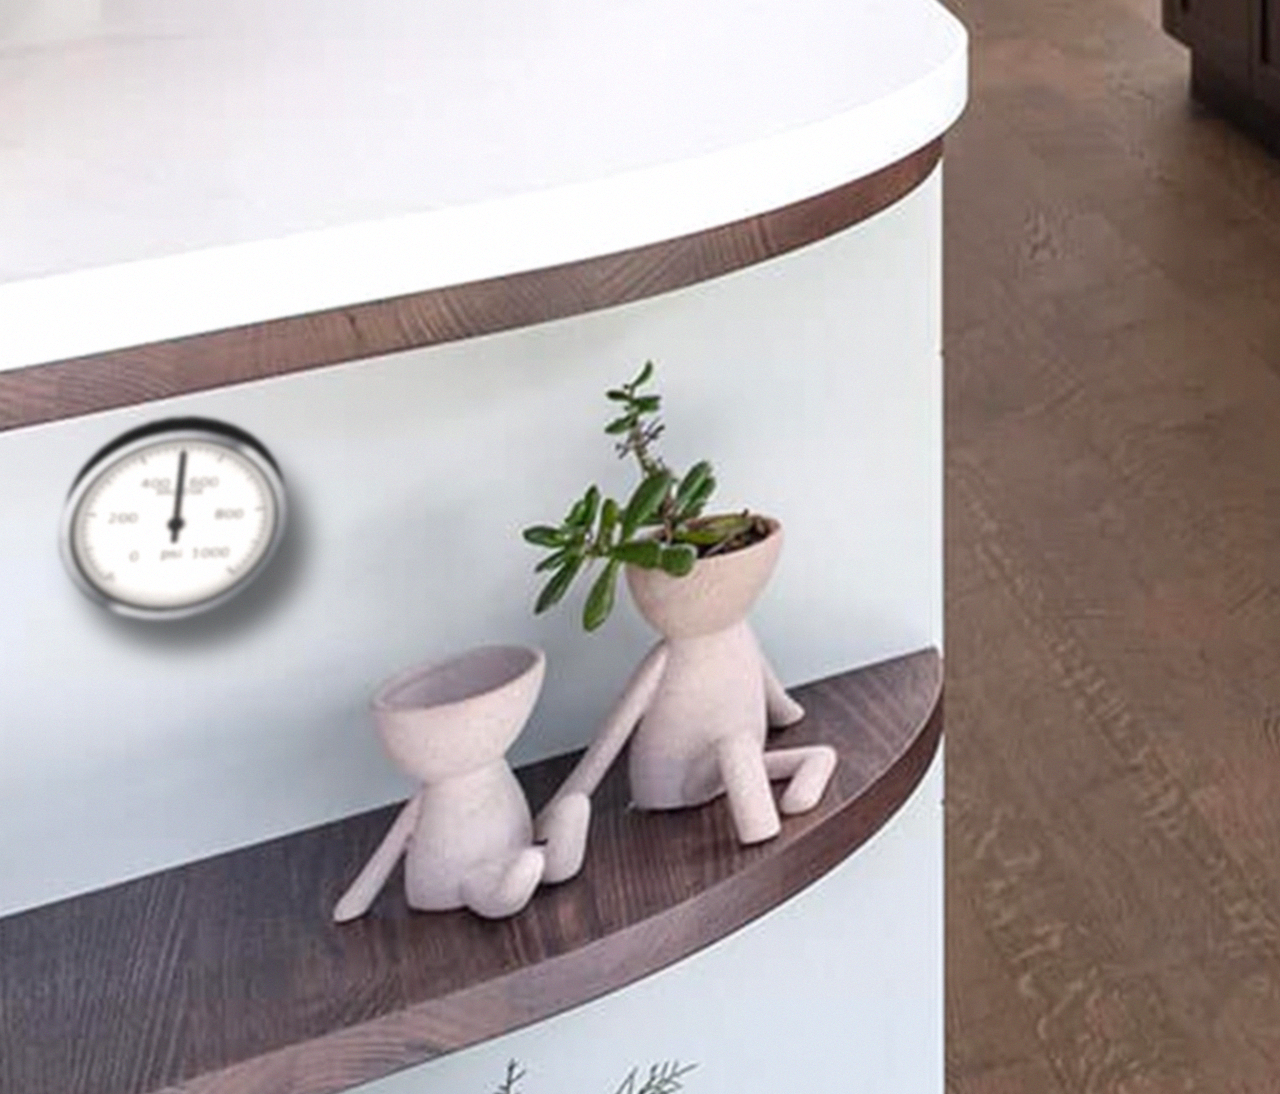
500 psi
